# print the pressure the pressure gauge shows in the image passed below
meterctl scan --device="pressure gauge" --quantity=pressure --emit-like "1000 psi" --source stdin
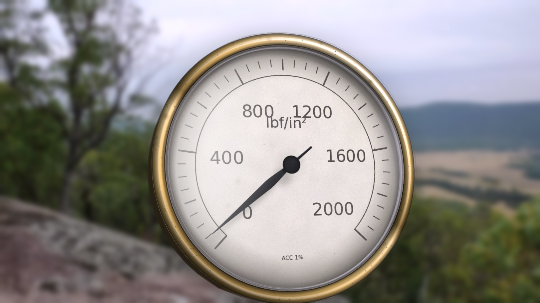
50 psi
